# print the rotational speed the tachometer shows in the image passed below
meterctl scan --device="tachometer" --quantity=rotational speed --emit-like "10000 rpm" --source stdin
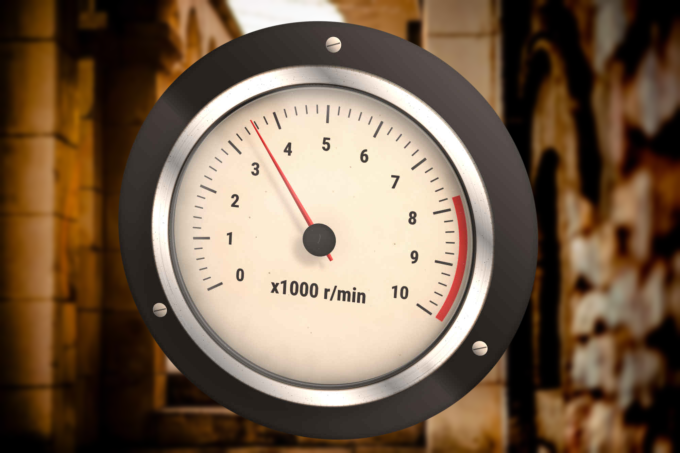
3600 rpm
